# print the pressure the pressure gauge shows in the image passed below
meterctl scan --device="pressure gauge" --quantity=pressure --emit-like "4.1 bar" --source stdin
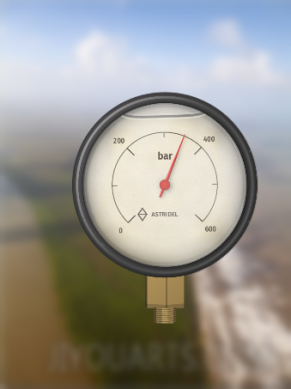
350 bar
